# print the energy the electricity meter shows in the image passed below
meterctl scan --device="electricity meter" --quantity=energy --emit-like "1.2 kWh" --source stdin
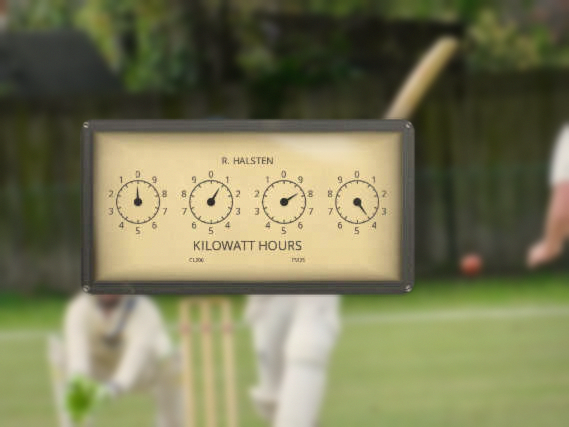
84 kWh
